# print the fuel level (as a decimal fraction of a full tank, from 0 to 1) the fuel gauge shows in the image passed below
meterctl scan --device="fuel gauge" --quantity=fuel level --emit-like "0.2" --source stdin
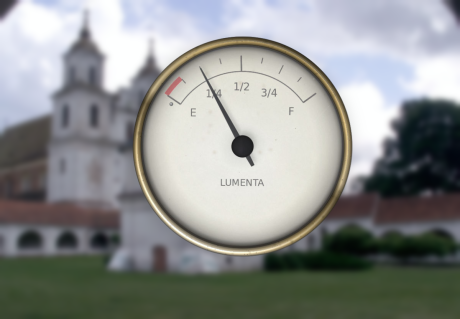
0.25
